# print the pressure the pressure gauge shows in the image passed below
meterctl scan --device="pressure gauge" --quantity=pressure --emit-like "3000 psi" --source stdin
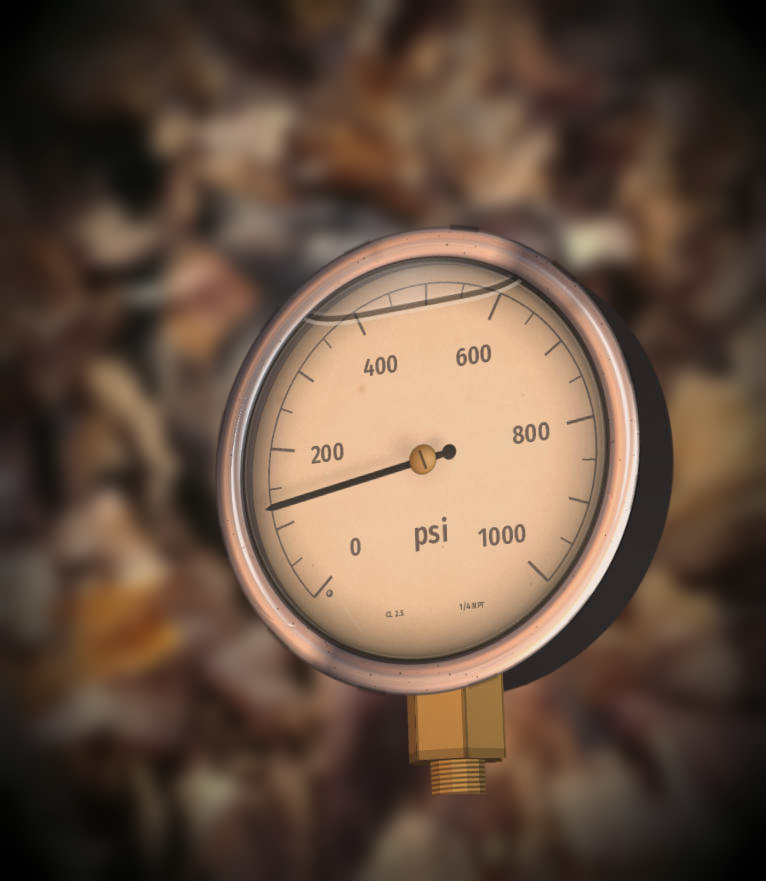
125 psi
